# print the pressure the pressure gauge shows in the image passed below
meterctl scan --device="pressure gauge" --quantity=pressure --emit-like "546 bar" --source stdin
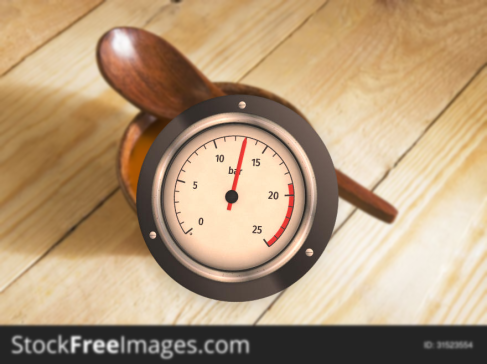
13 bar
